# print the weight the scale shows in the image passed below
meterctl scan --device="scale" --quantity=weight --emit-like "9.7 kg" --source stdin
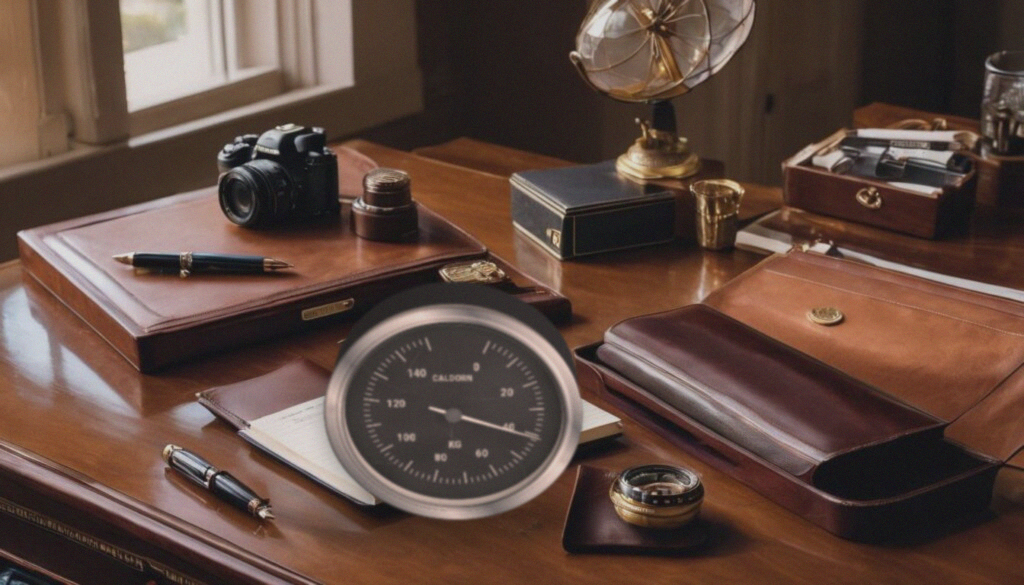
40 kg
